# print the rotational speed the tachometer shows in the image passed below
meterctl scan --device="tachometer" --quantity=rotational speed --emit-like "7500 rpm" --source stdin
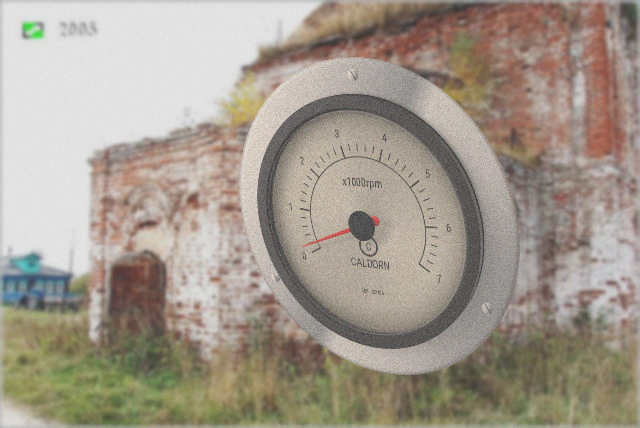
200 rpm
